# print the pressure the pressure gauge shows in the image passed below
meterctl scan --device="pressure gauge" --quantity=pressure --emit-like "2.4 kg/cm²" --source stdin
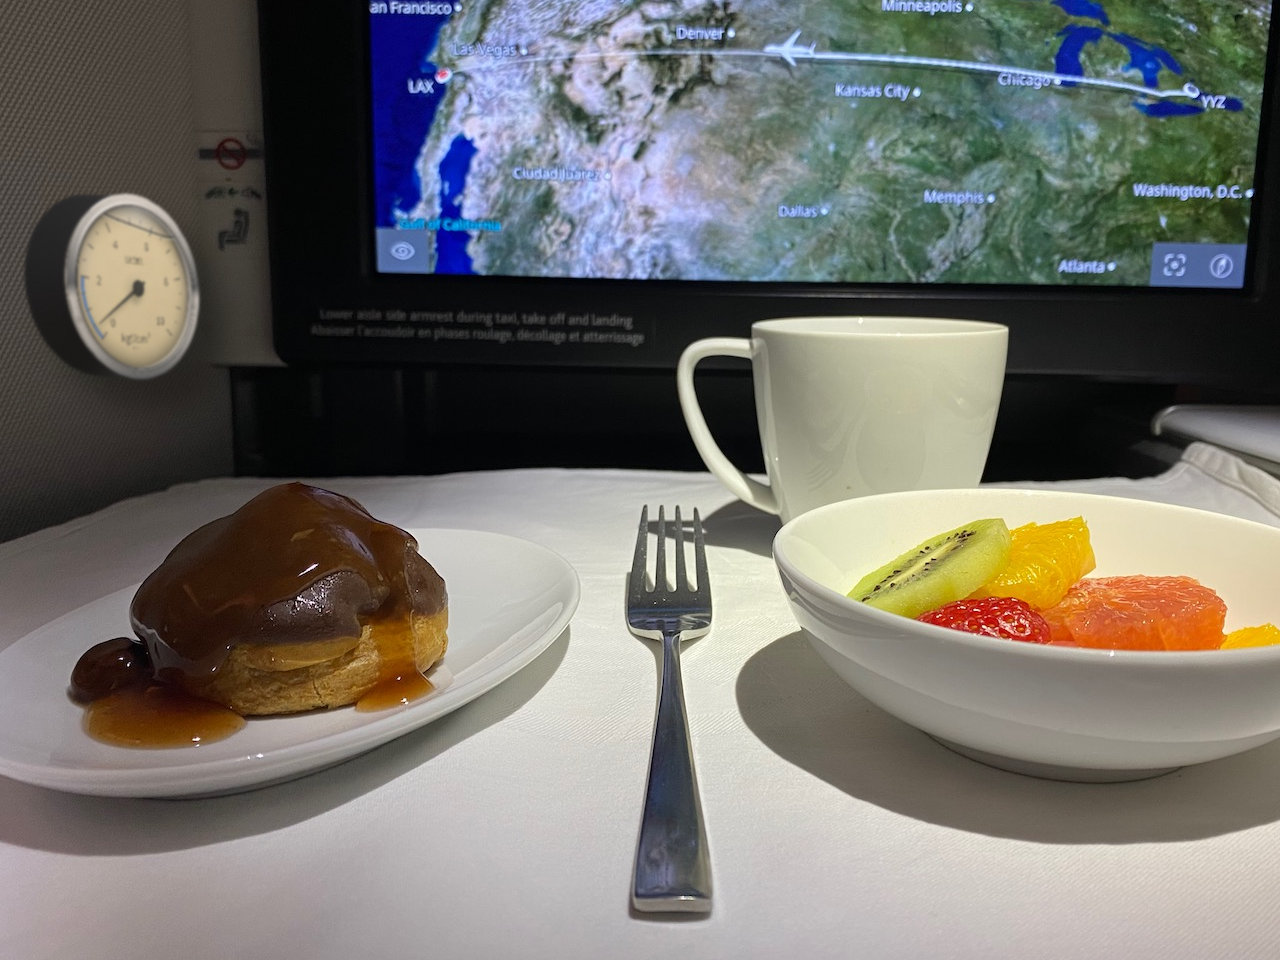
0.5 kg/cm²
